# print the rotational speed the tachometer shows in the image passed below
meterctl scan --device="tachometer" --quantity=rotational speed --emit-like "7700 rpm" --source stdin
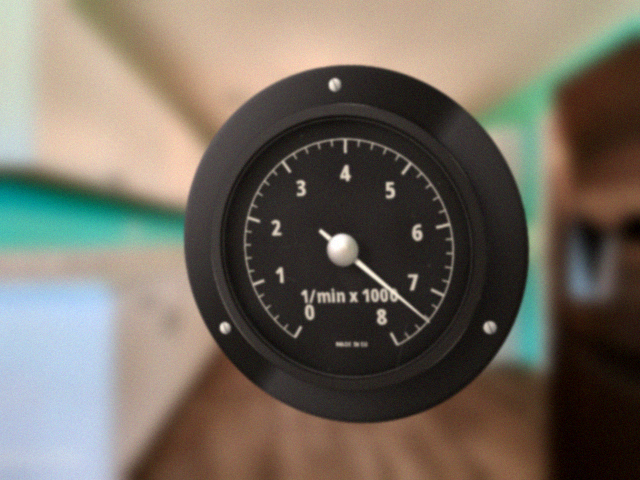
7400 rpm
